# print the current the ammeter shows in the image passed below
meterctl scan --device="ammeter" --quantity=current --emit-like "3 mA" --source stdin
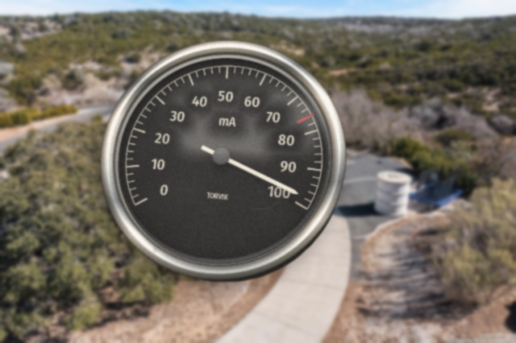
98 mA
